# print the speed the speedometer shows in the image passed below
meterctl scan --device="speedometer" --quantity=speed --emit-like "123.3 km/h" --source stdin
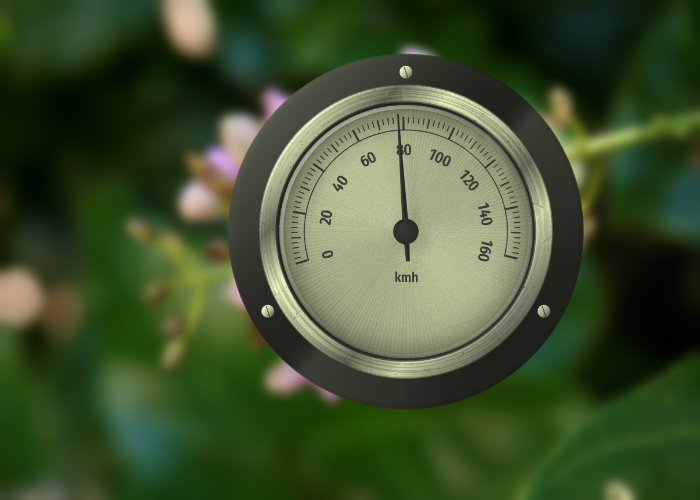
78 km/h
